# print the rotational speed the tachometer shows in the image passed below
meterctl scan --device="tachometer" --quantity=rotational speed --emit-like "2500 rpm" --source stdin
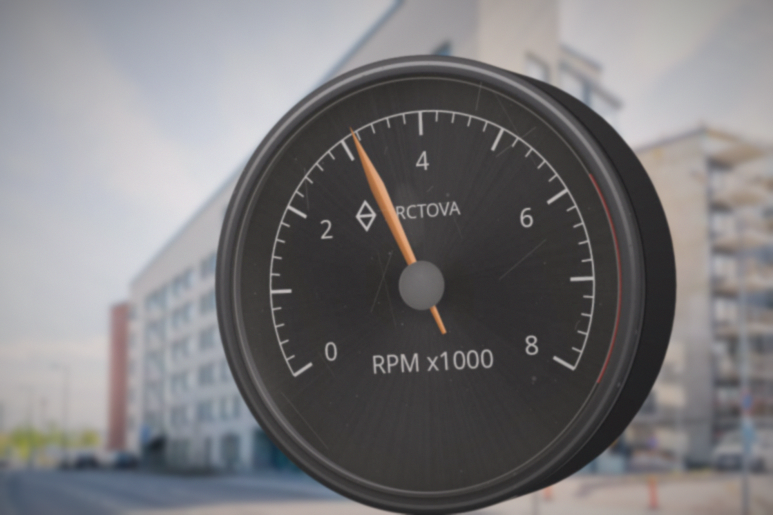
3200 rpm
